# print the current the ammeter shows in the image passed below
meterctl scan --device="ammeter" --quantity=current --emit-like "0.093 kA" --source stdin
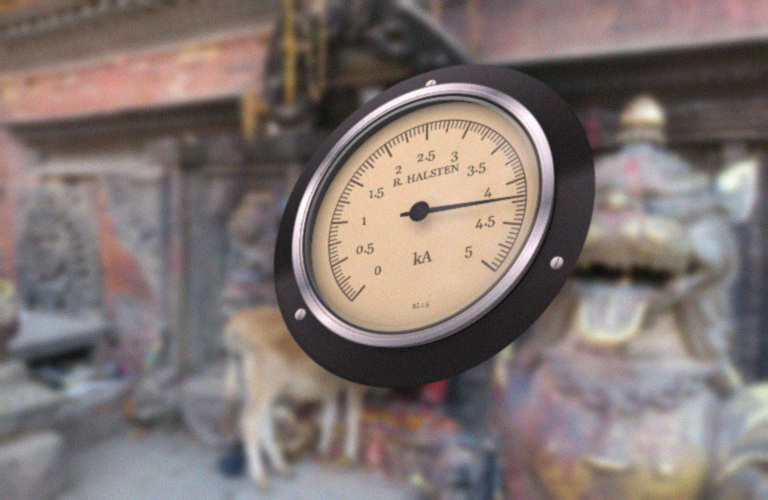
4.25 kA
